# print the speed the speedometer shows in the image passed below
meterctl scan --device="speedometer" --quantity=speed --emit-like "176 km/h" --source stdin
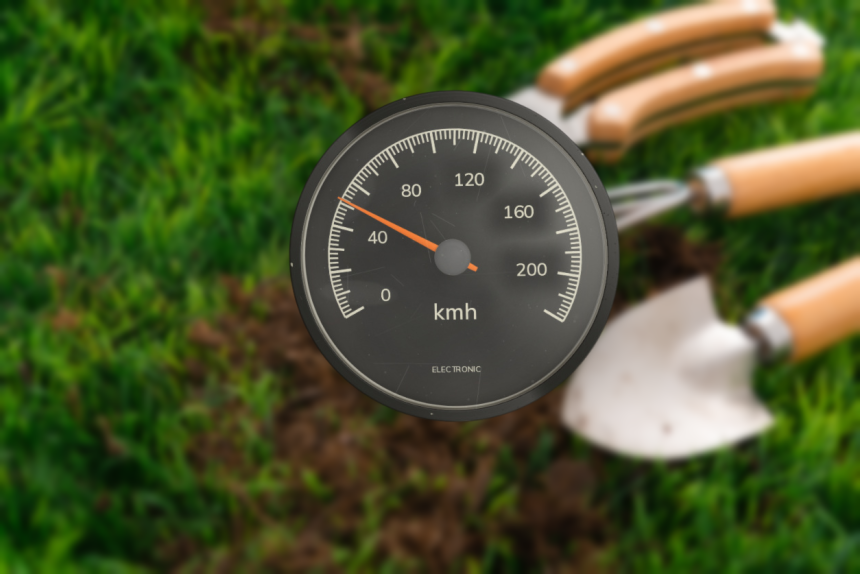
52 km/h
